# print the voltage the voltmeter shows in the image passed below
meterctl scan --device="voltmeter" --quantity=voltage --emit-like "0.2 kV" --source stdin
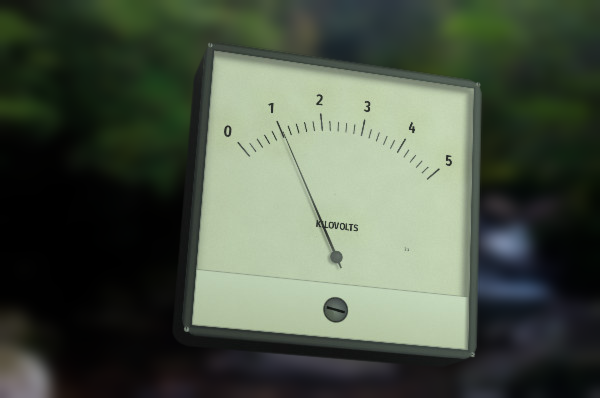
1 kV
